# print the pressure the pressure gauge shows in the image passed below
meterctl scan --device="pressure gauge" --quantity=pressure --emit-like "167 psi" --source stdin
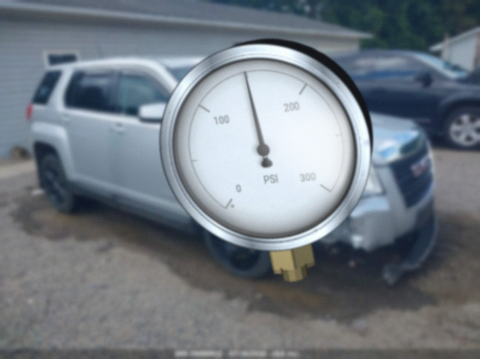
150 psi
